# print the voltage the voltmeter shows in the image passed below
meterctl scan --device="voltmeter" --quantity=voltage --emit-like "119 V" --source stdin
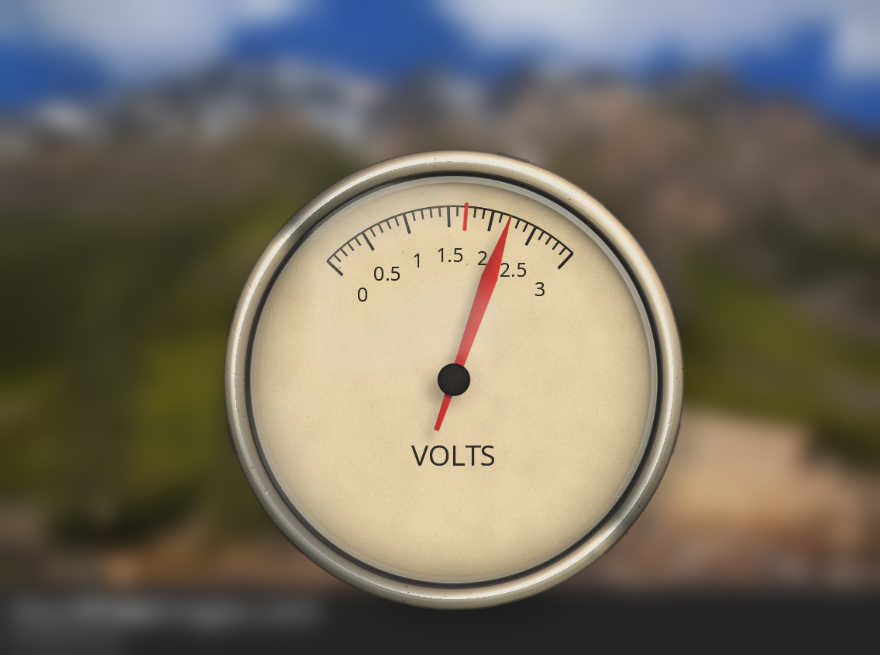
2.2 V
